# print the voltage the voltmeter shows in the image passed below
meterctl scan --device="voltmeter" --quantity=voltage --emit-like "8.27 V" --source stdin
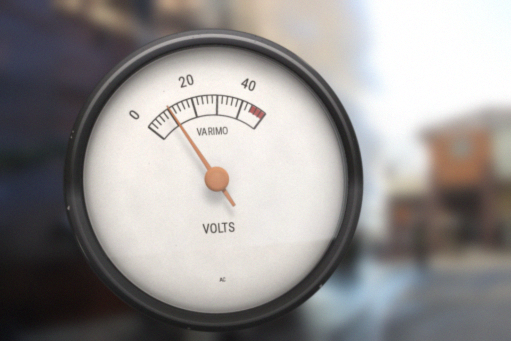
10 V
